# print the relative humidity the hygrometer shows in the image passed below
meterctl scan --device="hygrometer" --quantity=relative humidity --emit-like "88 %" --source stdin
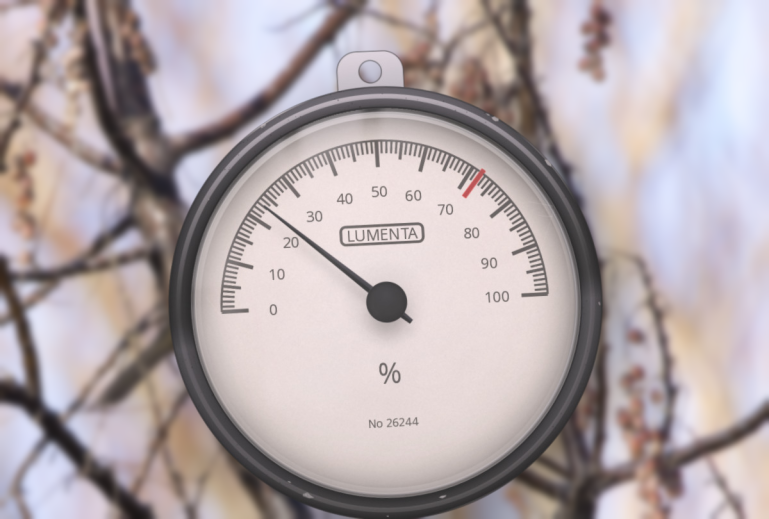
23 %
